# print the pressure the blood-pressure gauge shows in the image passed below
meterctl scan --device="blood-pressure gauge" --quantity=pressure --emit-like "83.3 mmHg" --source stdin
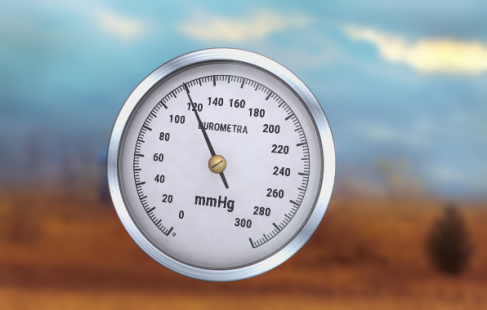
120 mmHg
